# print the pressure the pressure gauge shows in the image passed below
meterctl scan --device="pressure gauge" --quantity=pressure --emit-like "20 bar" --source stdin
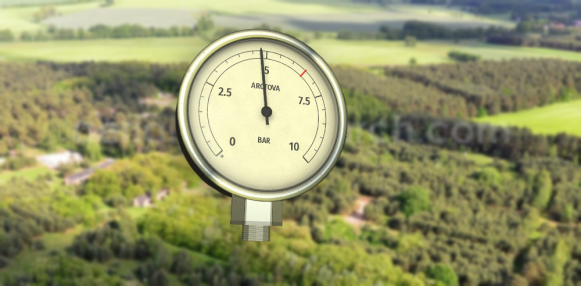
4.75 bar
